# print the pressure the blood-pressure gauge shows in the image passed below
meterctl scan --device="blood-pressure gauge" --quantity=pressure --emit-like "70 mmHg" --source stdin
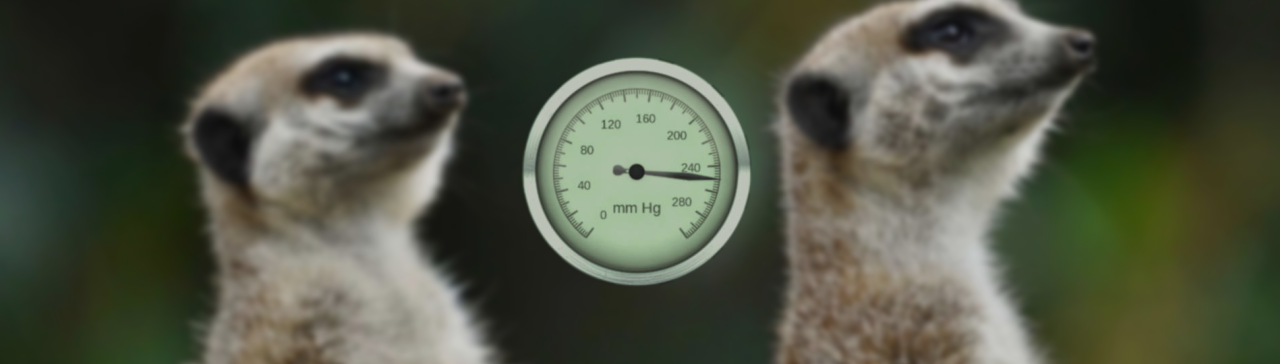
250 mmHg
